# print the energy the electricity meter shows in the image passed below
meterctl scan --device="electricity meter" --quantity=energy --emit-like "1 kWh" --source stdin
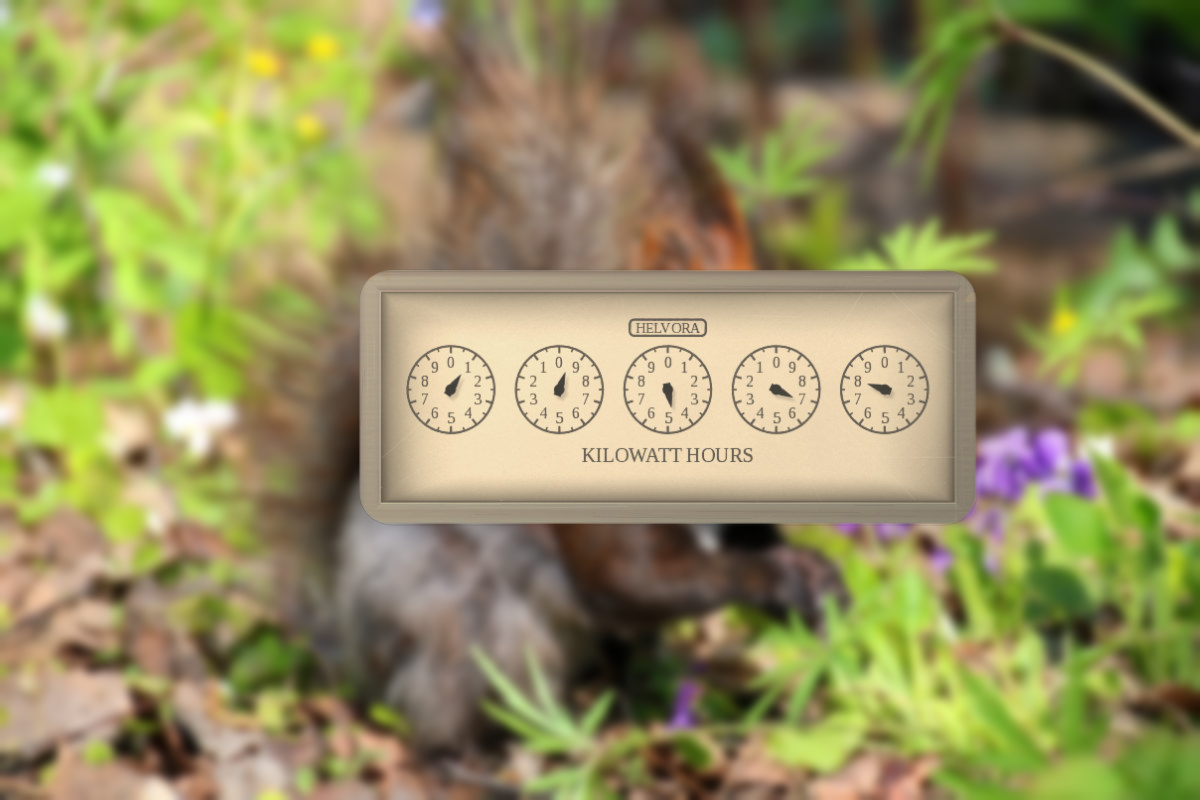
9468 kWh
